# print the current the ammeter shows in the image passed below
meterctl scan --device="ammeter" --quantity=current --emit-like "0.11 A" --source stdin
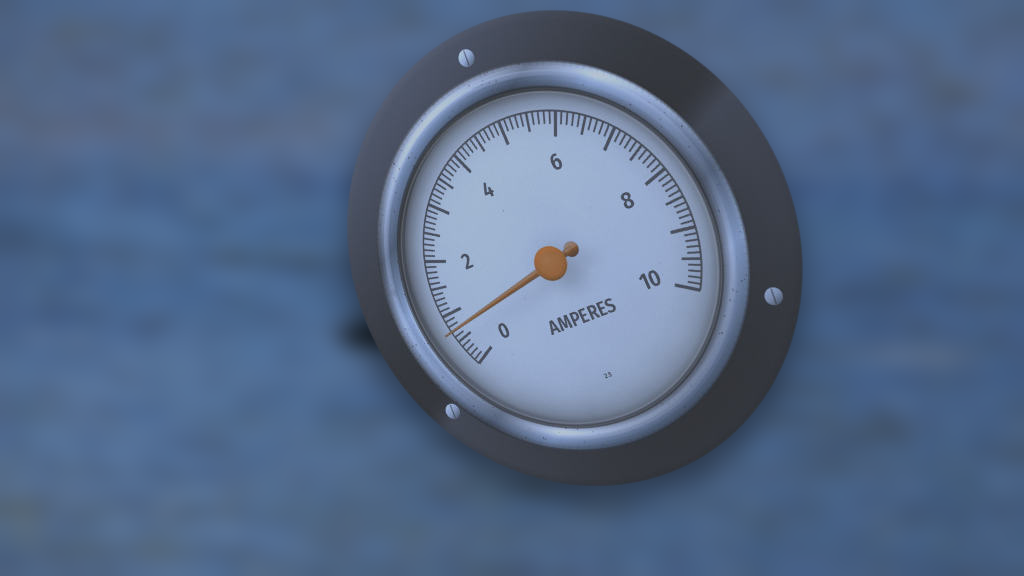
0.7 A
